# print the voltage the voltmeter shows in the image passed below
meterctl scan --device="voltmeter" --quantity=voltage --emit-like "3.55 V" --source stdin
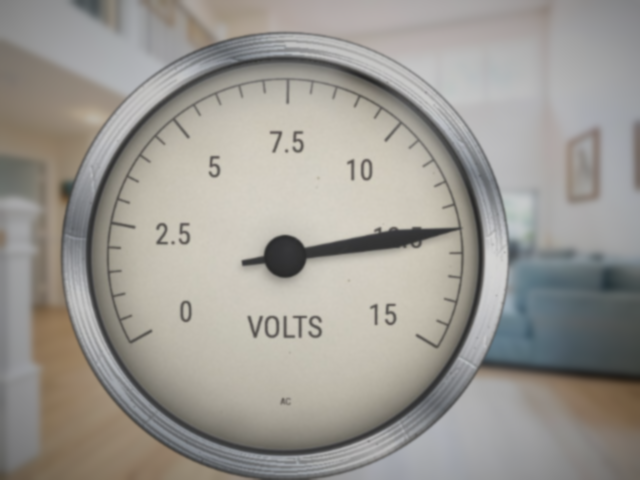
12.5 V
